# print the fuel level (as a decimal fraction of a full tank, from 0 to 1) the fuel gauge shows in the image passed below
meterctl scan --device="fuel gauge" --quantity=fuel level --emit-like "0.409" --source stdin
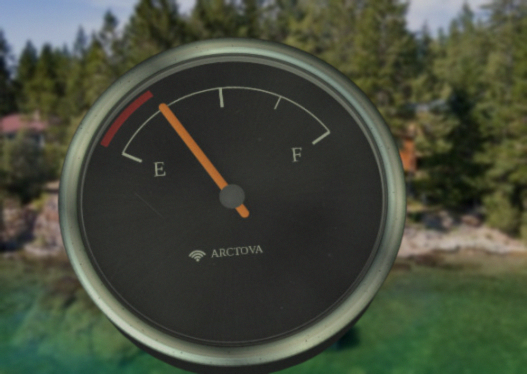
0.25
